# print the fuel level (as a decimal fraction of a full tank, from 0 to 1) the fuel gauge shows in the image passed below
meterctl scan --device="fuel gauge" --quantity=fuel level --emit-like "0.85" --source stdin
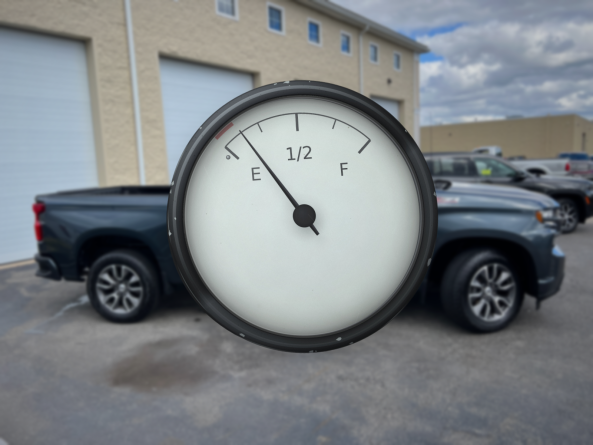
0.125
